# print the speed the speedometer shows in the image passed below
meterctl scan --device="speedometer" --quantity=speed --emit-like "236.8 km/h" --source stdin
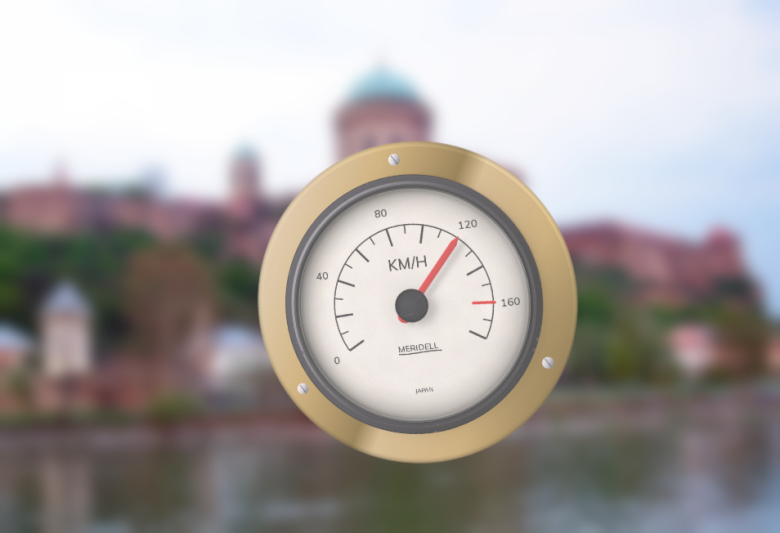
120 km/h
